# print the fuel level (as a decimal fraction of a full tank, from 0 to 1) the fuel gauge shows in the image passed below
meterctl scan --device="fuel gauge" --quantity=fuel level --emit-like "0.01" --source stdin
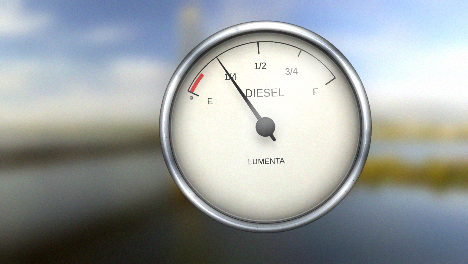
0.25
